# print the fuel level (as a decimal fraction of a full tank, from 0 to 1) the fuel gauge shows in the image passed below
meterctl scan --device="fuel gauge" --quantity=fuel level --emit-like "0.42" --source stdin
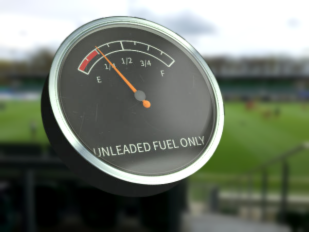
0.25
